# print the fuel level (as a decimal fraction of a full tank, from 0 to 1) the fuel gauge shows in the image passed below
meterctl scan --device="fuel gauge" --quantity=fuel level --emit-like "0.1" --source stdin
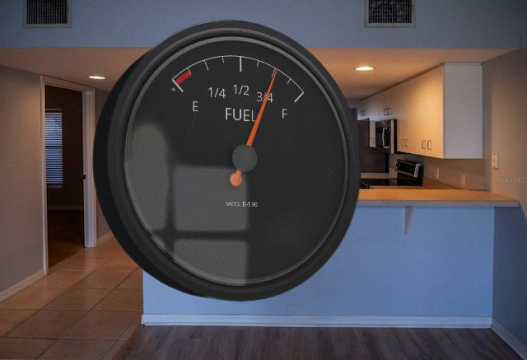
0.75
